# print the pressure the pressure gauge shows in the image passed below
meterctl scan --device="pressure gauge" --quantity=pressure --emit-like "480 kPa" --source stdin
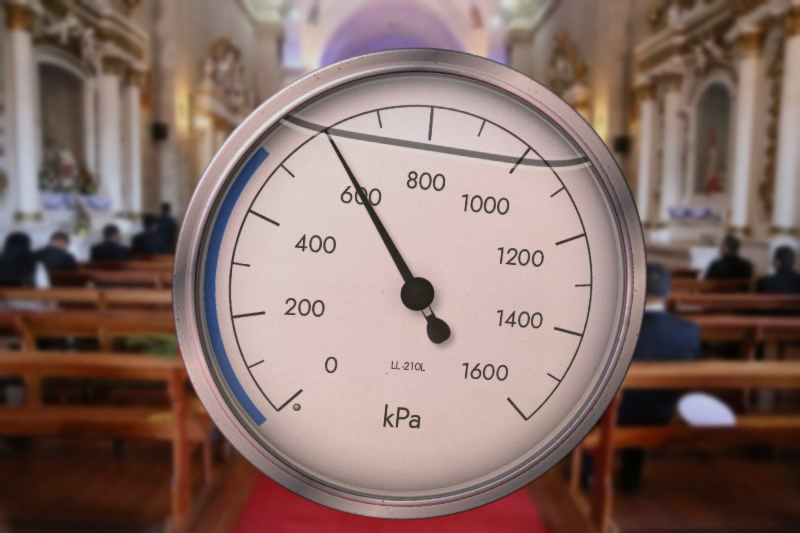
600 kPa
